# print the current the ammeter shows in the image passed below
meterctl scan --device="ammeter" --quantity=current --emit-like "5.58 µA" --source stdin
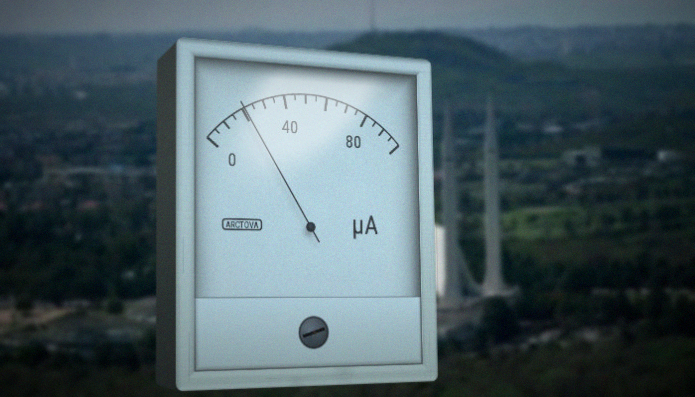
20 µA
